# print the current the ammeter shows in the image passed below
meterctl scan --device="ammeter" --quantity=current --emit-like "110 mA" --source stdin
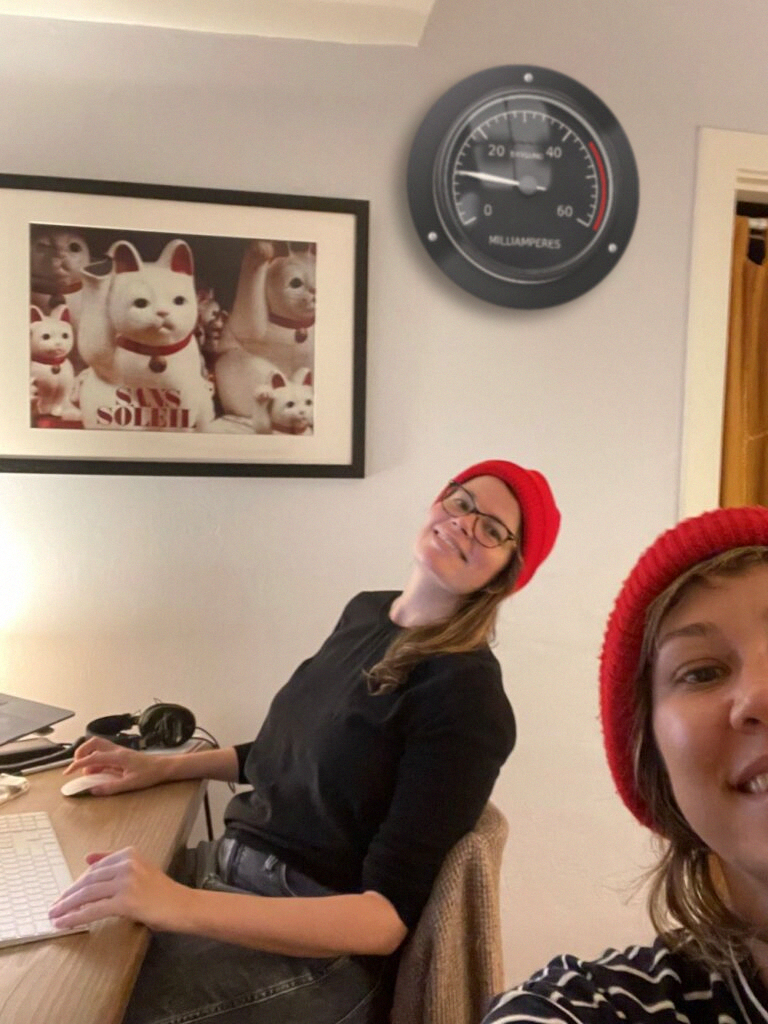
10 mA
